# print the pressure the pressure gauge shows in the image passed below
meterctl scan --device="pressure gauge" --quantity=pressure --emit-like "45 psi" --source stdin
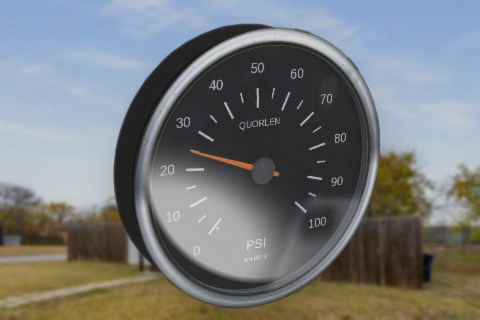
25 psi
